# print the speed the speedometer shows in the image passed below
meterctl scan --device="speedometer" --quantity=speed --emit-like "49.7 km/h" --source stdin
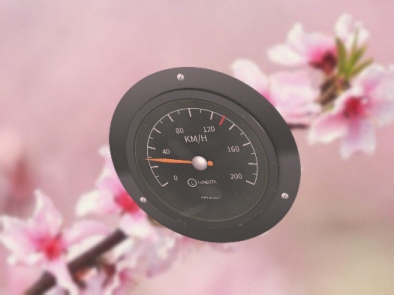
30 km/h
